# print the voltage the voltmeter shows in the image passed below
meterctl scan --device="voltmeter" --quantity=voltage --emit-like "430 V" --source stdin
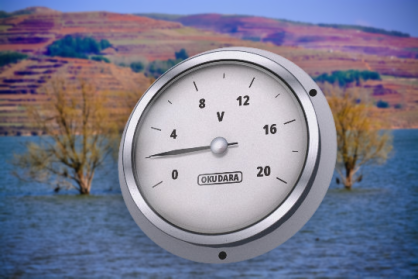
2 V
